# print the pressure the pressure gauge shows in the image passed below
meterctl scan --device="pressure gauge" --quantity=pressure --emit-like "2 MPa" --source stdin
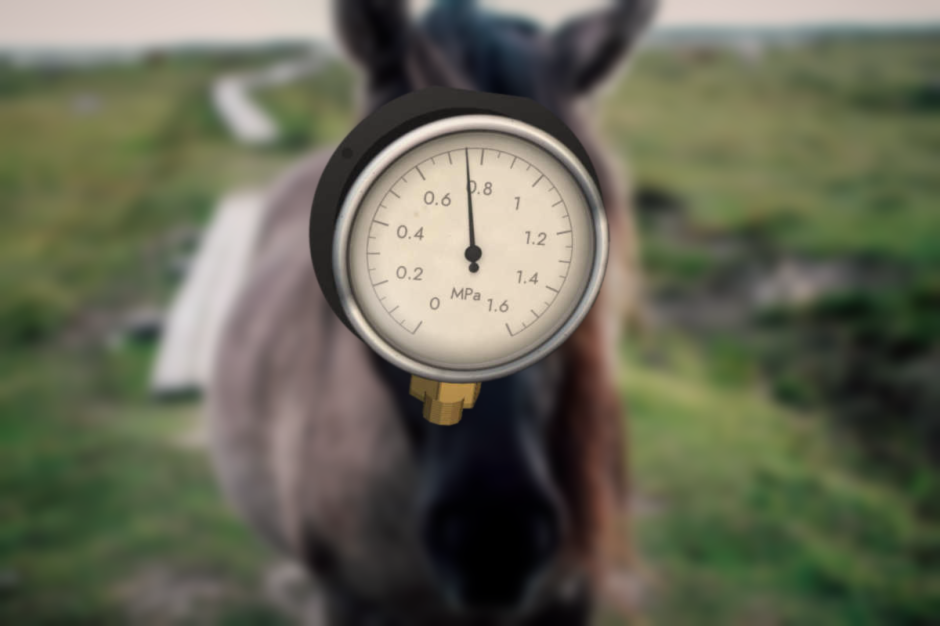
0.75 MPa
